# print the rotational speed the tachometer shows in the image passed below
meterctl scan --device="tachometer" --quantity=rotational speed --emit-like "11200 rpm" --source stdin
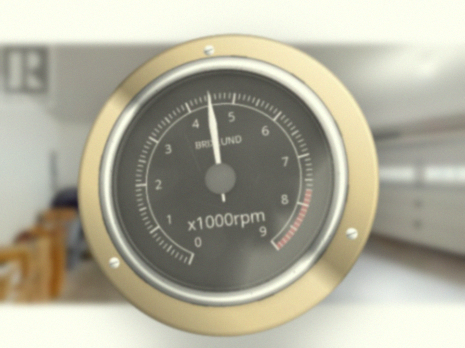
4500 rpm
